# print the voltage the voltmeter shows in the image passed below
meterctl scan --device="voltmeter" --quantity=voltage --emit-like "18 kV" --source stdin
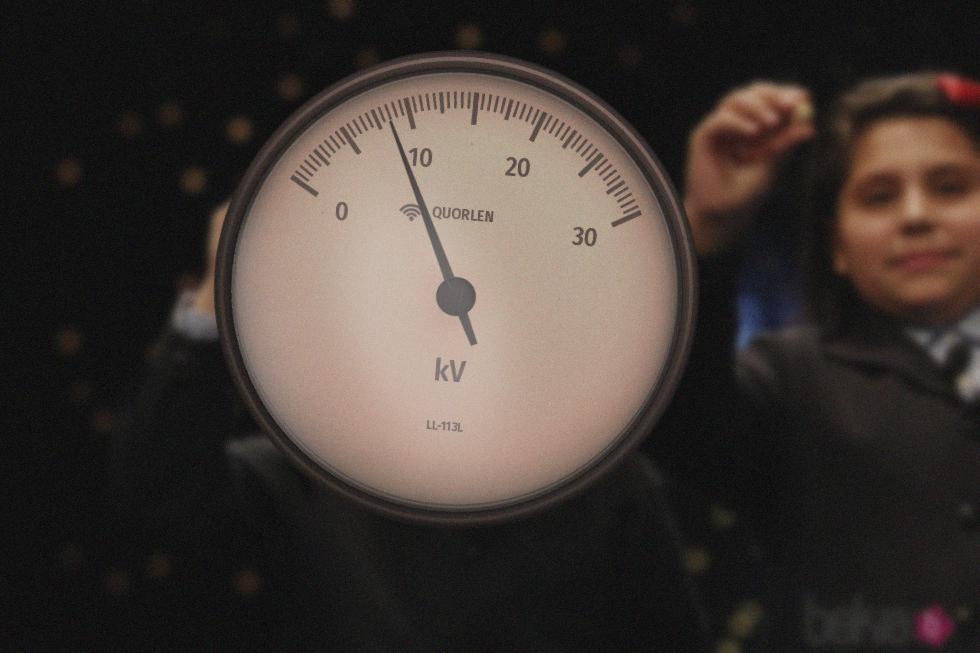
8.5 kV
